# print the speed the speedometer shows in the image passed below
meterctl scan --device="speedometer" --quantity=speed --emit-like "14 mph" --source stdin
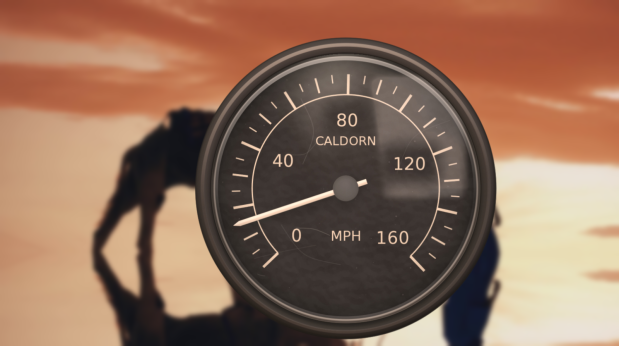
15 mph
